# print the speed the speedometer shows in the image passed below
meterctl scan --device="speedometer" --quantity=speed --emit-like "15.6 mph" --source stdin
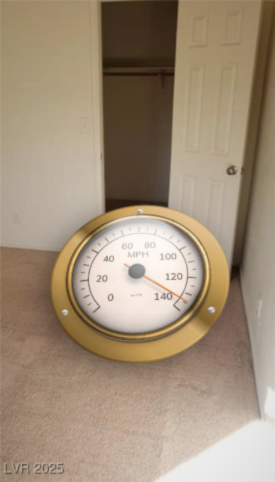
135 mph
